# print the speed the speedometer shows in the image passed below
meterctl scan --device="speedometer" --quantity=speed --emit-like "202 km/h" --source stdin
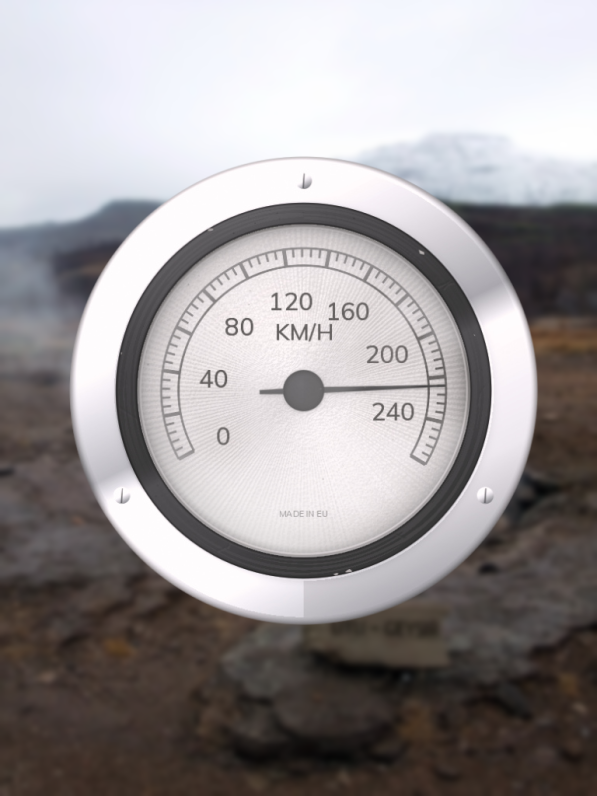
224 km/h
